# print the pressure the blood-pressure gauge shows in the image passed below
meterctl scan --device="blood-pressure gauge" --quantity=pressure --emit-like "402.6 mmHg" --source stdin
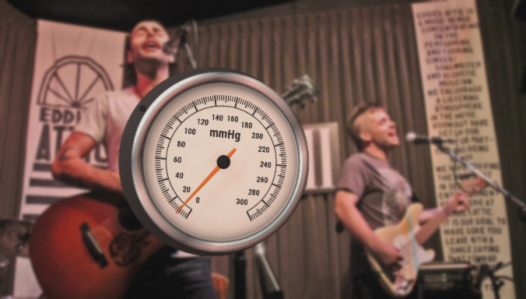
10 mmHg
